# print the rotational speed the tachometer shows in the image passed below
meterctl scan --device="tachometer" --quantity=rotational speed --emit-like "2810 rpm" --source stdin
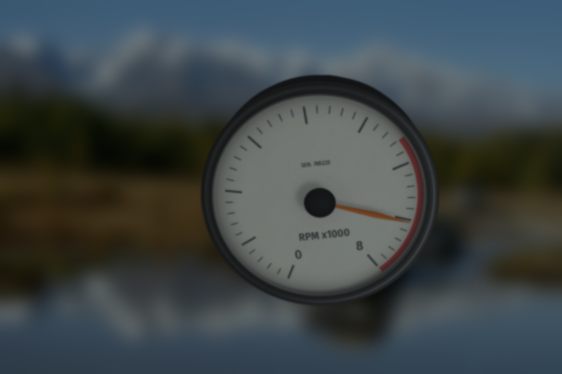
7000 rpm
